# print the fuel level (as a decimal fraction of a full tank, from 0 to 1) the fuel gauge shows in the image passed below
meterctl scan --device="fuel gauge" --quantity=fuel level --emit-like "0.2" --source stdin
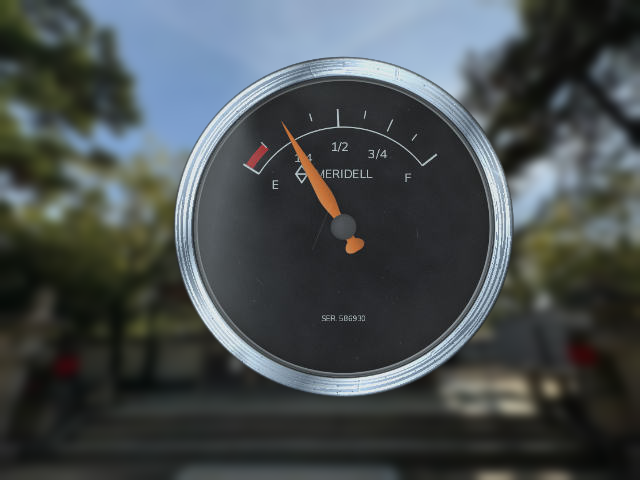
0.25
